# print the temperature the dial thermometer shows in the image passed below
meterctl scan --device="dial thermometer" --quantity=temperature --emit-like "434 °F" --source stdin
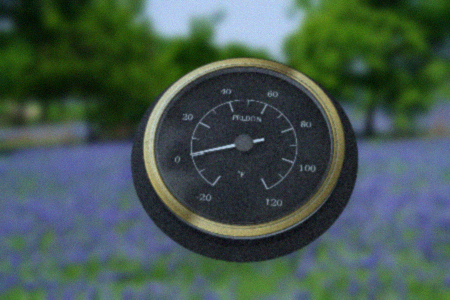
0 °F
